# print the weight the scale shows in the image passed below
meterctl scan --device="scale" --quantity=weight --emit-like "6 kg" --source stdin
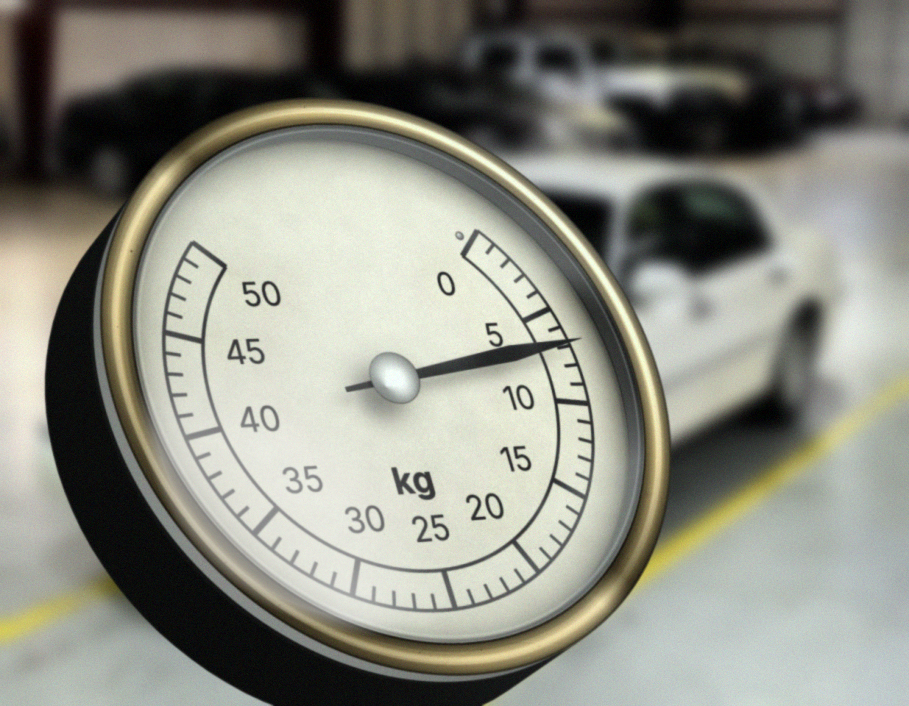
7 kg
